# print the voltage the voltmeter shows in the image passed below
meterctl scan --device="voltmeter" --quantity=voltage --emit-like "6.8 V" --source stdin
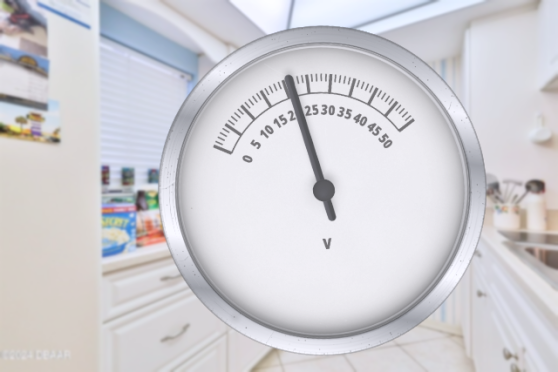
21 V
